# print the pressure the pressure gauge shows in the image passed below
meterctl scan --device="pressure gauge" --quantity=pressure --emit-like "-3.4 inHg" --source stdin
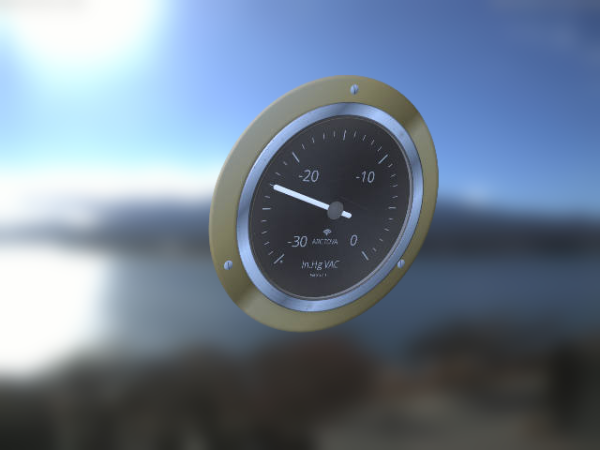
-23 inHg
